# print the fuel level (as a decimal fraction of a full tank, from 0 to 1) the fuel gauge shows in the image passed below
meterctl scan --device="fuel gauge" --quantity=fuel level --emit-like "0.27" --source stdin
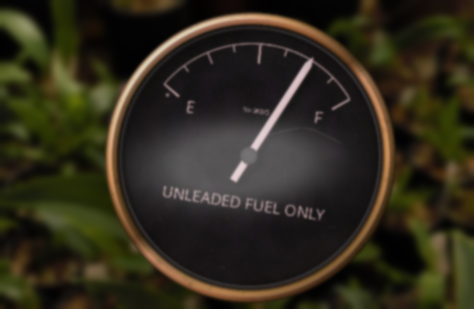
0.75
